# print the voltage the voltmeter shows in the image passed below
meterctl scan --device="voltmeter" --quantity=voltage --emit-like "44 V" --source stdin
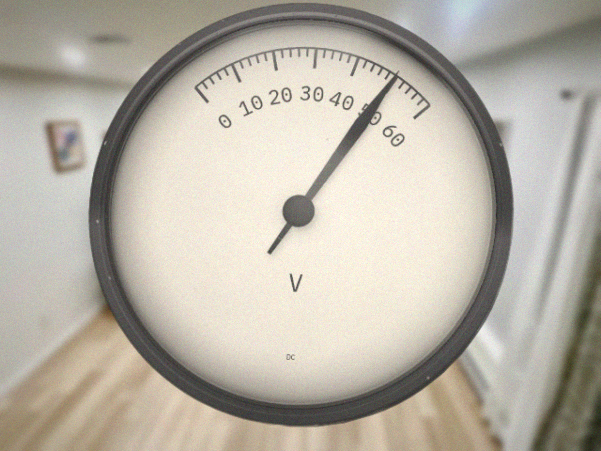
50 V
